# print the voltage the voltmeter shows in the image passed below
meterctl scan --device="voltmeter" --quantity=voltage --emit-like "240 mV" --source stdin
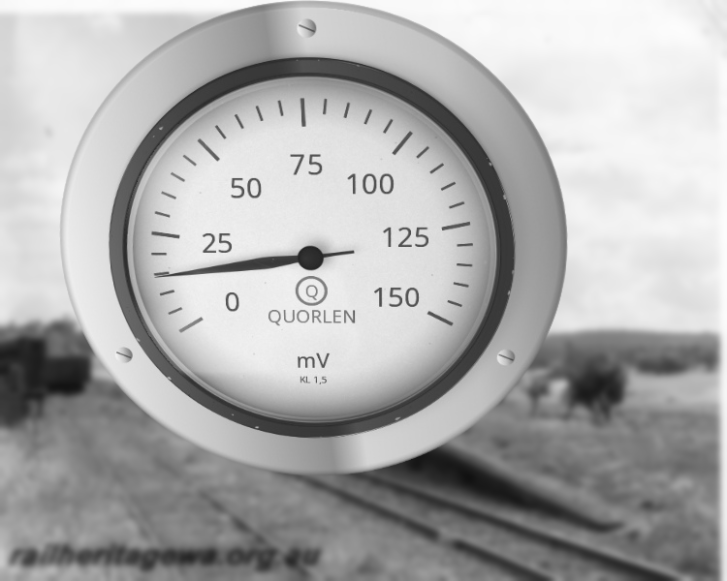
15 mV
